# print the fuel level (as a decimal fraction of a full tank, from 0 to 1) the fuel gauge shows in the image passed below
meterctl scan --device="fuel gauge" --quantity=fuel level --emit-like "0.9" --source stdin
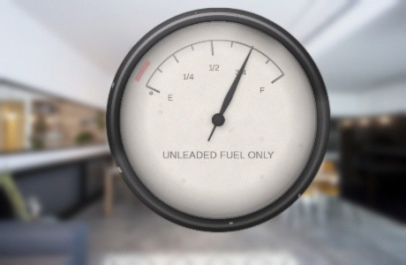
0.75
